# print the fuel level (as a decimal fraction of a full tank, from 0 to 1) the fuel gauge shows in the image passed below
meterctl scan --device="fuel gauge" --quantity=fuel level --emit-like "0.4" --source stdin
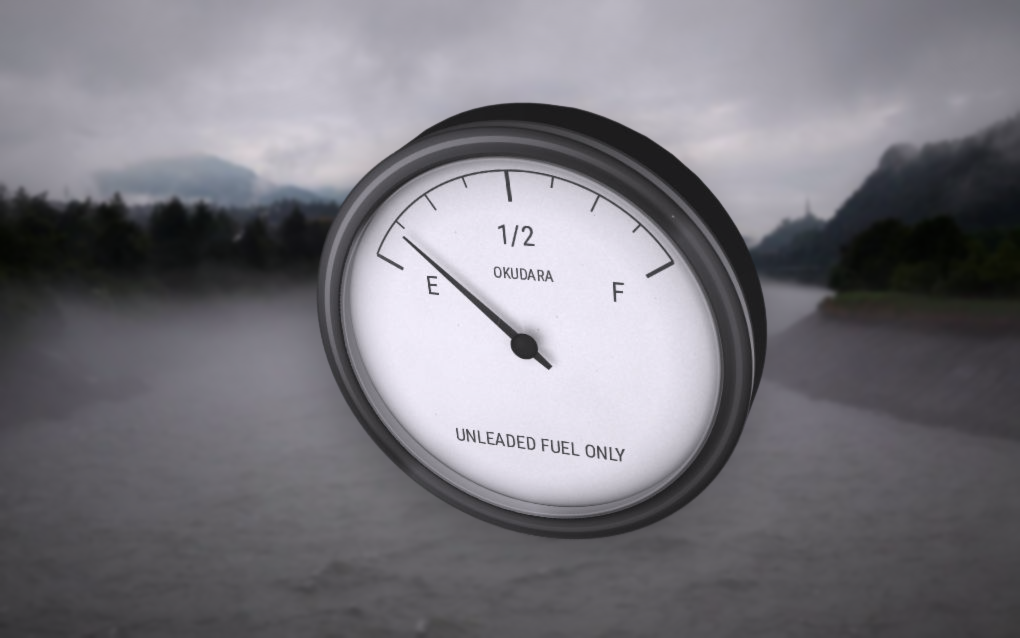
0.125
